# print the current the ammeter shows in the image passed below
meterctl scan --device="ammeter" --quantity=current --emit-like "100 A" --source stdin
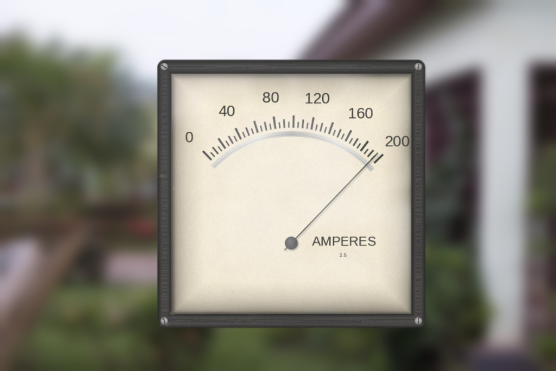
195 A
